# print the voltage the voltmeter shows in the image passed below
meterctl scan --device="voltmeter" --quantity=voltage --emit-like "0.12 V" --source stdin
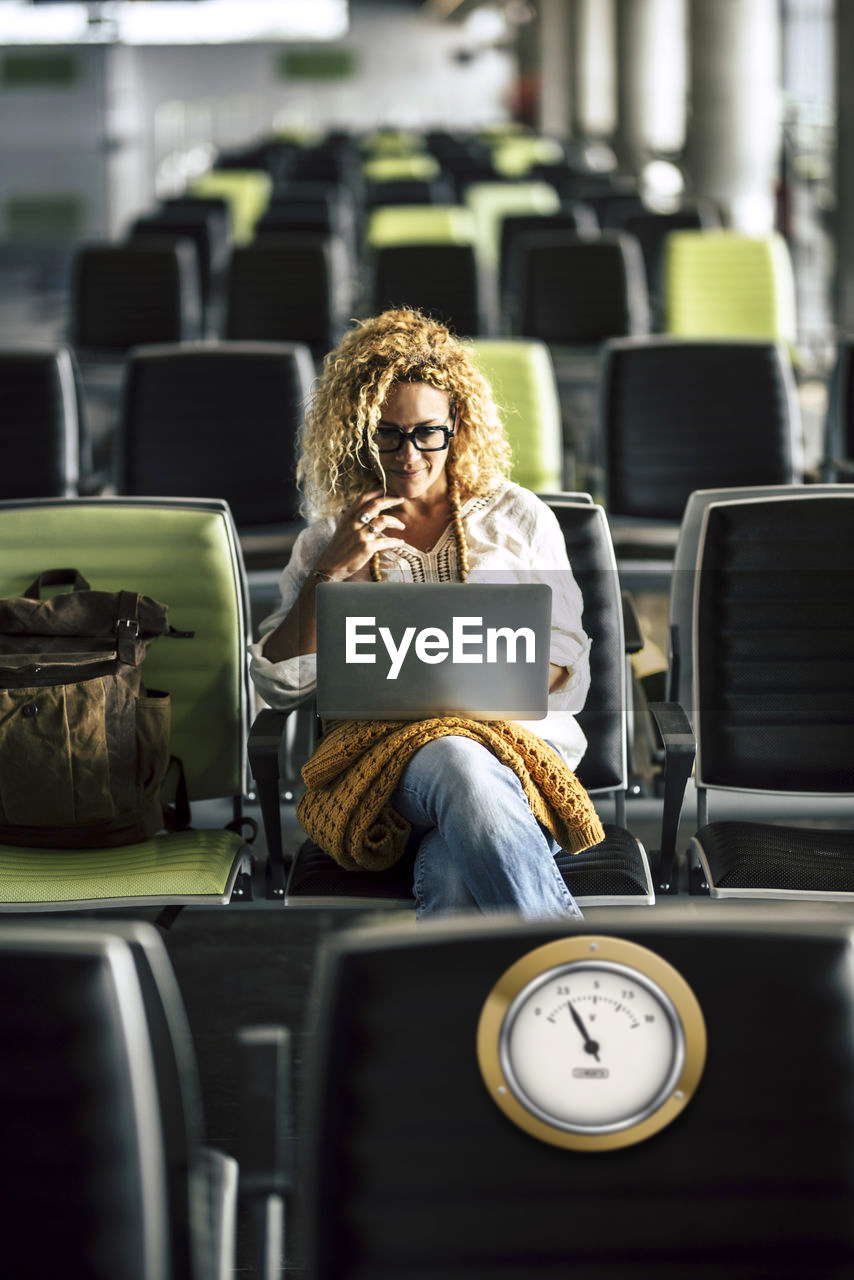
2.5 V
